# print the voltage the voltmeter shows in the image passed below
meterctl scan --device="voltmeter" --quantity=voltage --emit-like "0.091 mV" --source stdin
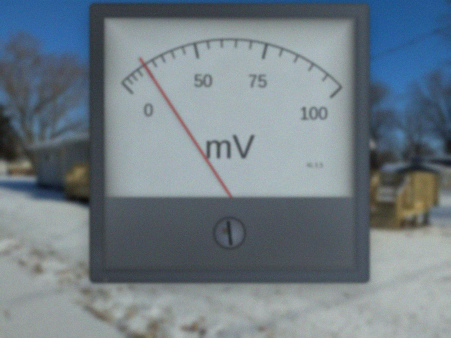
25 mV
